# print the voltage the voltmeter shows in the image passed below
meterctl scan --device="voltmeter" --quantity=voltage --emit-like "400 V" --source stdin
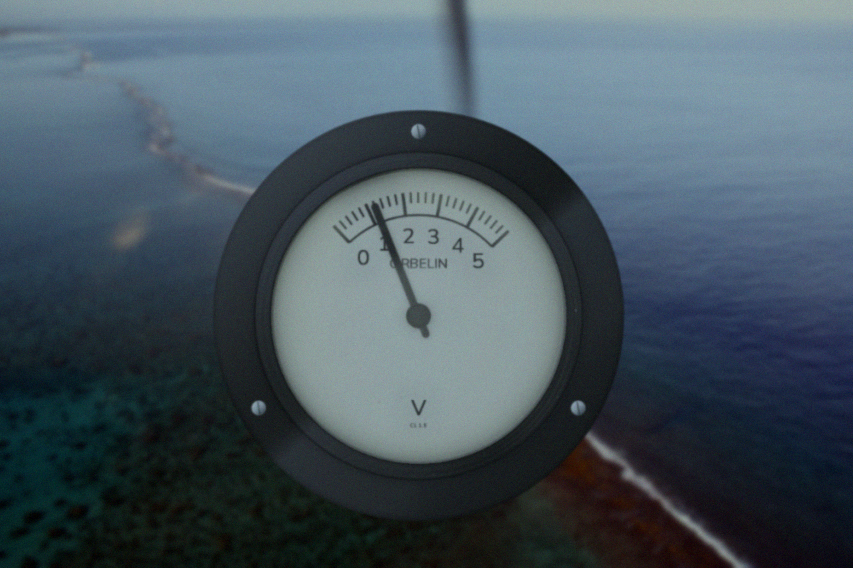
1.2 V
